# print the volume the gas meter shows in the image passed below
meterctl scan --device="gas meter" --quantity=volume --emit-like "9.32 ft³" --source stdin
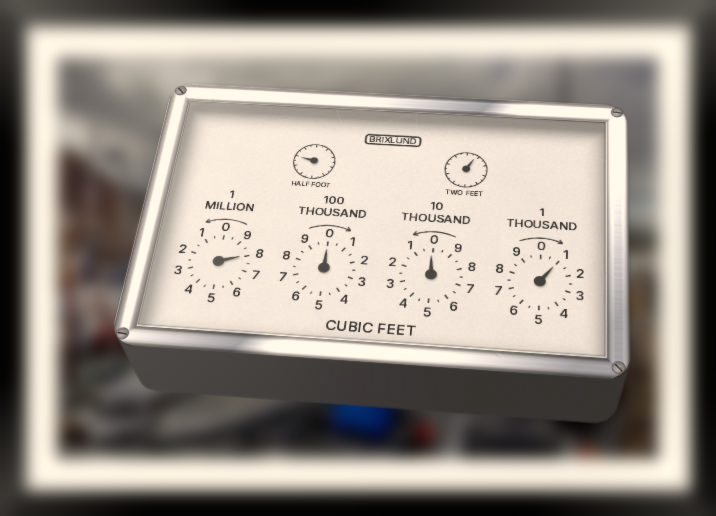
800100 ft³
